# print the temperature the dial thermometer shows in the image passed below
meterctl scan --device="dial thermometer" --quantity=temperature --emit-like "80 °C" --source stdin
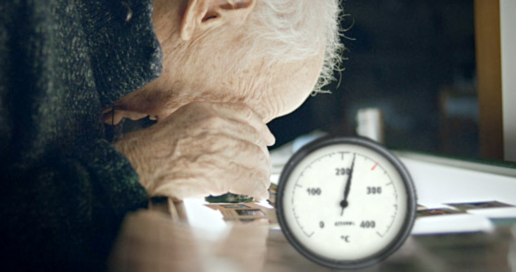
220 °C
